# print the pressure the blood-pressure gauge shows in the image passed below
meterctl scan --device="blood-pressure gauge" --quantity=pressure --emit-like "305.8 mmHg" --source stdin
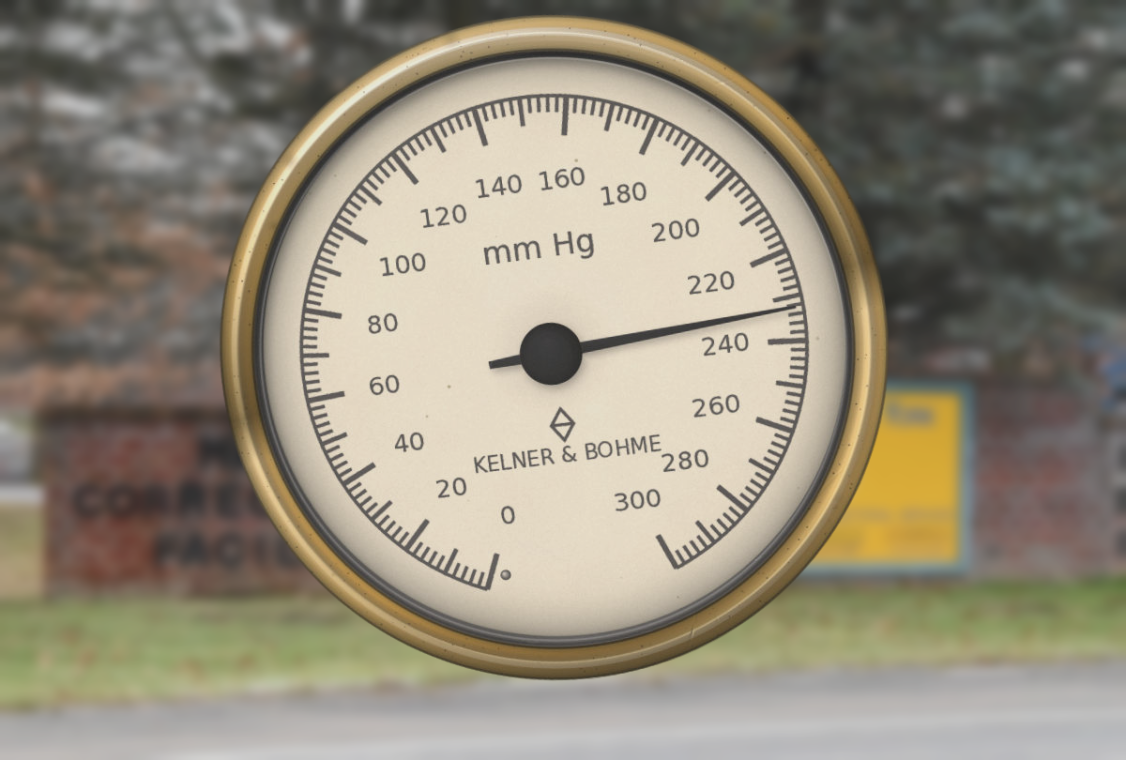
232 mmHg
